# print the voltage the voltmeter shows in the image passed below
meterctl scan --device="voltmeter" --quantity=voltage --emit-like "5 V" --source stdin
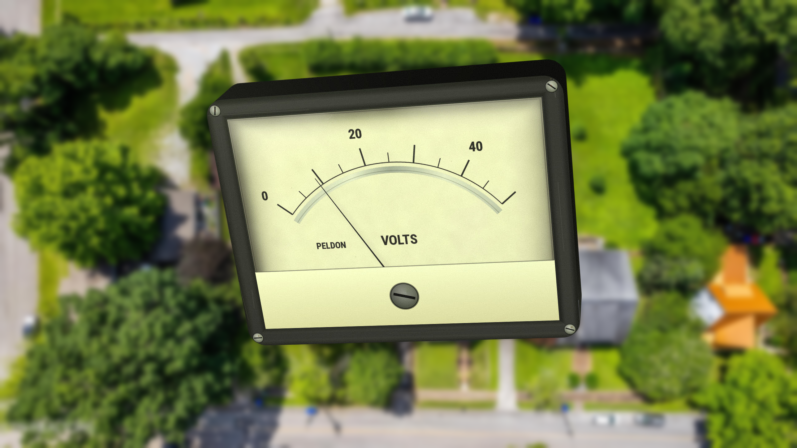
10 V
